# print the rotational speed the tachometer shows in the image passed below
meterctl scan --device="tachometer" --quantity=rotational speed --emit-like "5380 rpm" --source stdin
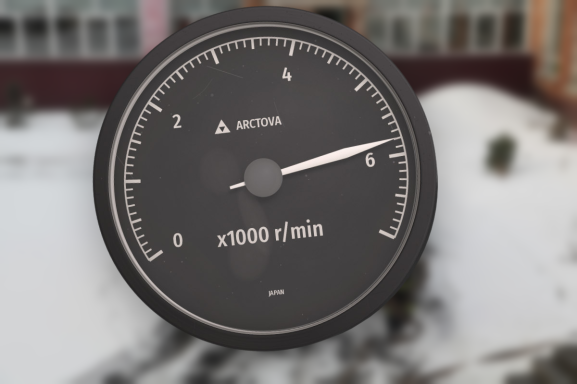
5800 rpm
